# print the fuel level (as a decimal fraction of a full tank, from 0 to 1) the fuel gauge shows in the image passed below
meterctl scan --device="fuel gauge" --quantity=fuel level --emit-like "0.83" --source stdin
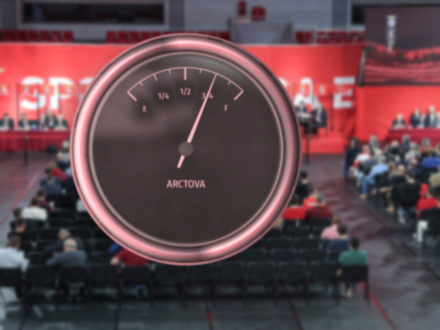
0.75
